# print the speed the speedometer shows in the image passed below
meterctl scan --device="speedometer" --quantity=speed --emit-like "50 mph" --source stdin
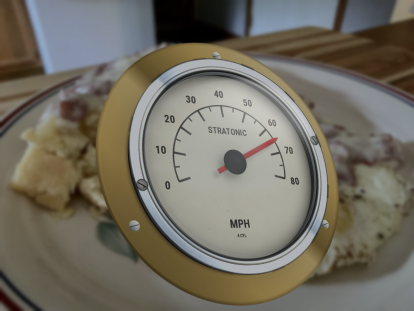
65 mph
